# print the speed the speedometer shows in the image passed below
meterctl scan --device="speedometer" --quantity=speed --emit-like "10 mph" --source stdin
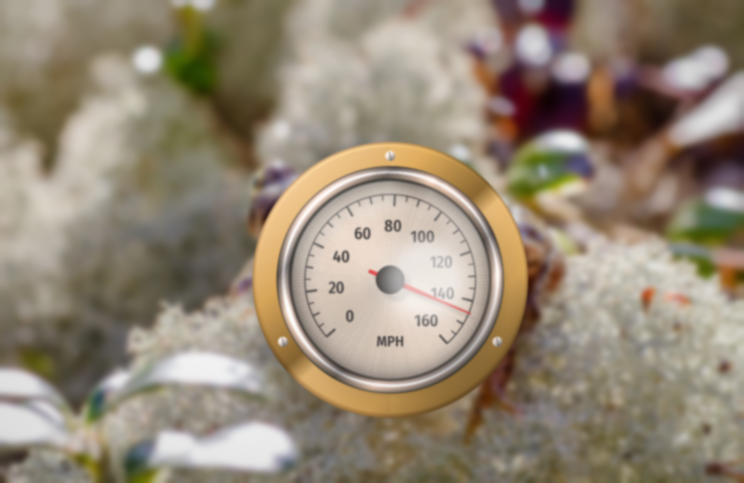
145 mph
